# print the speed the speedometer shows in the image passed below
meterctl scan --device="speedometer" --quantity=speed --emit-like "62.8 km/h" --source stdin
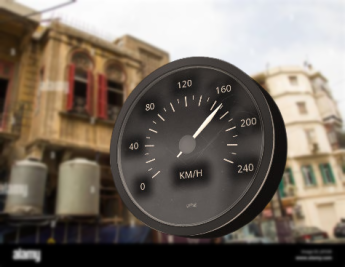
170 km/h
